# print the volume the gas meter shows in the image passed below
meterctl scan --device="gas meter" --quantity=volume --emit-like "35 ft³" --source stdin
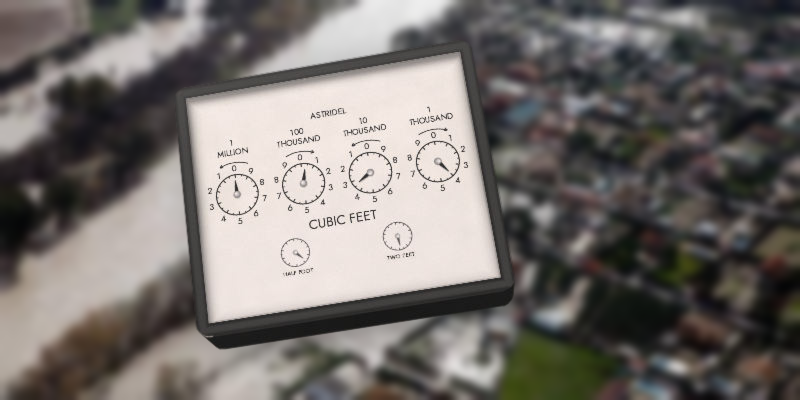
3400 ft³
